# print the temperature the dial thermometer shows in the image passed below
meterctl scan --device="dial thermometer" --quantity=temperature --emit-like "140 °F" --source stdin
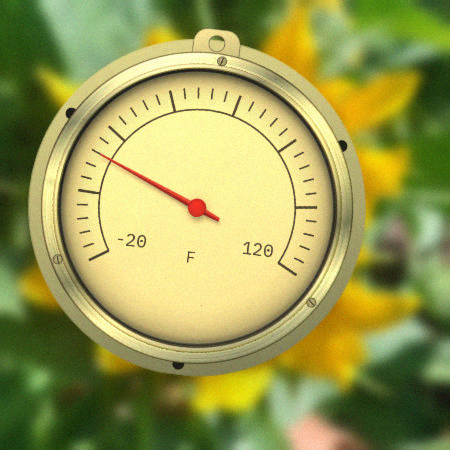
12 °F
